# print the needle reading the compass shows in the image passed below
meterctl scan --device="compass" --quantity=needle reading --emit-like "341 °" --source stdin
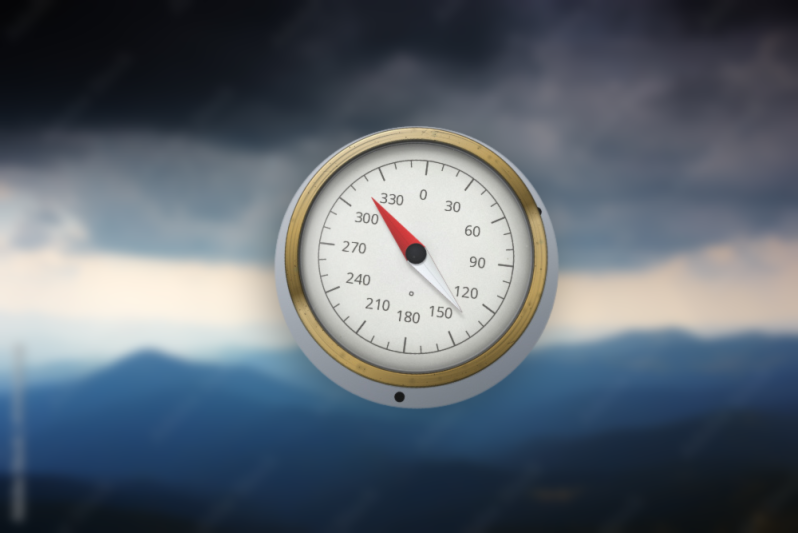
315 °
